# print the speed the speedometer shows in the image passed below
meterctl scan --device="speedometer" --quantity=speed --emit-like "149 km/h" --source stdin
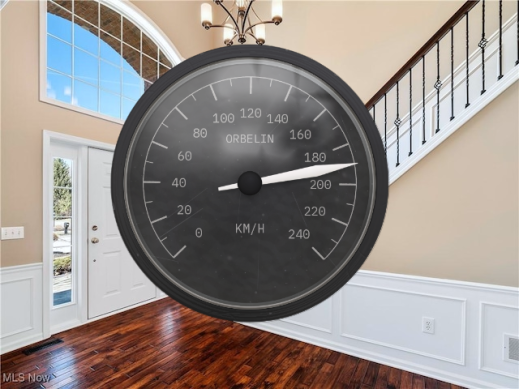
190 km/h
